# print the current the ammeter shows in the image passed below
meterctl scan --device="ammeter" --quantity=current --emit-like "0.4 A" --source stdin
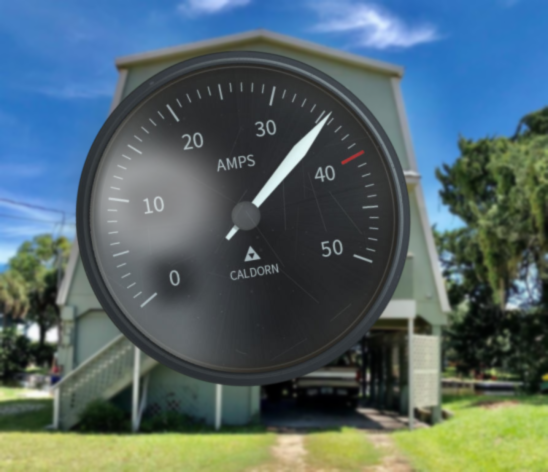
35.5 A
